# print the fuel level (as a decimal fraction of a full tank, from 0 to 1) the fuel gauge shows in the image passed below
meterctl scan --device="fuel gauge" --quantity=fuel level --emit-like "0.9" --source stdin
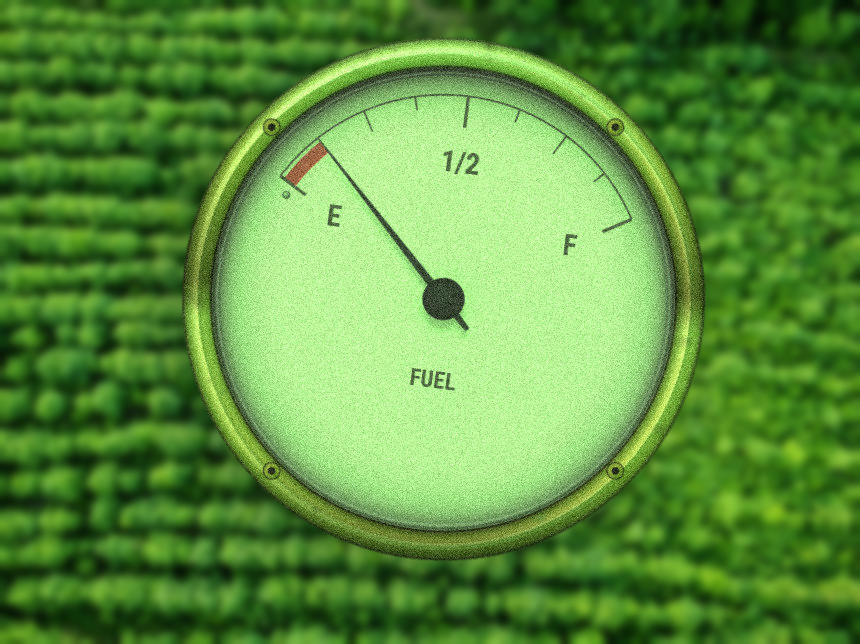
0.125
